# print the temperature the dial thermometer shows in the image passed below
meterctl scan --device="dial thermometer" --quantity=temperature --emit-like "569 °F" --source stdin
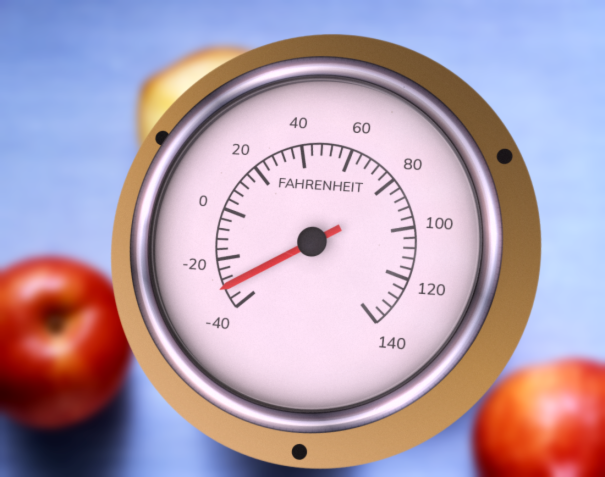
-32 °F
